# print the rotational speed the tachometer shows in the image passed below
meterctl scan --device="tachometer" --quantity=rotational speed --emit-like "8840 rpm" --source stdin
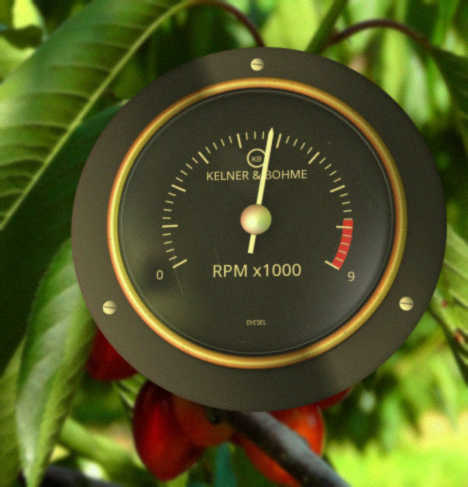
4800 rpm
